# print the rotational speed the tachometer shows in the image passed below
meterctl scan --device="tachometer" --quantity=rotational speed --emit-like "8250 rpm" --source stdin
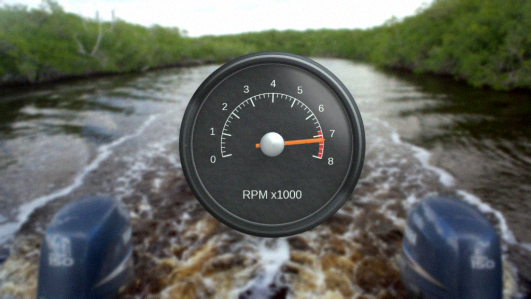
7200 rpm
